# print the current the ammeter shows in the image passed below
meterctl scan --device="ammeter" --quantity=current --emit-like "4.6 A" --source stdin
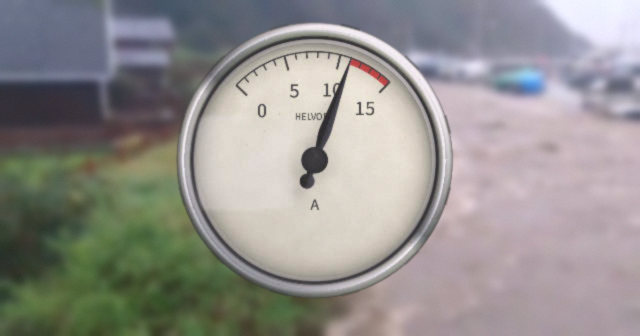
11 A
